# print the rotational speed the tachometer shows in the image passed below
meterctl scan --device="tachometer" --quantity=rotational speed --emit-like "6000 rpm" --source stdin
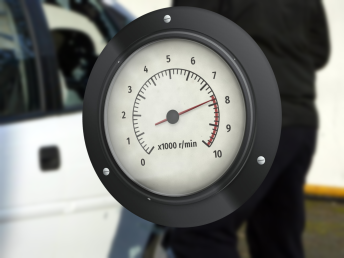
7800 rpm
